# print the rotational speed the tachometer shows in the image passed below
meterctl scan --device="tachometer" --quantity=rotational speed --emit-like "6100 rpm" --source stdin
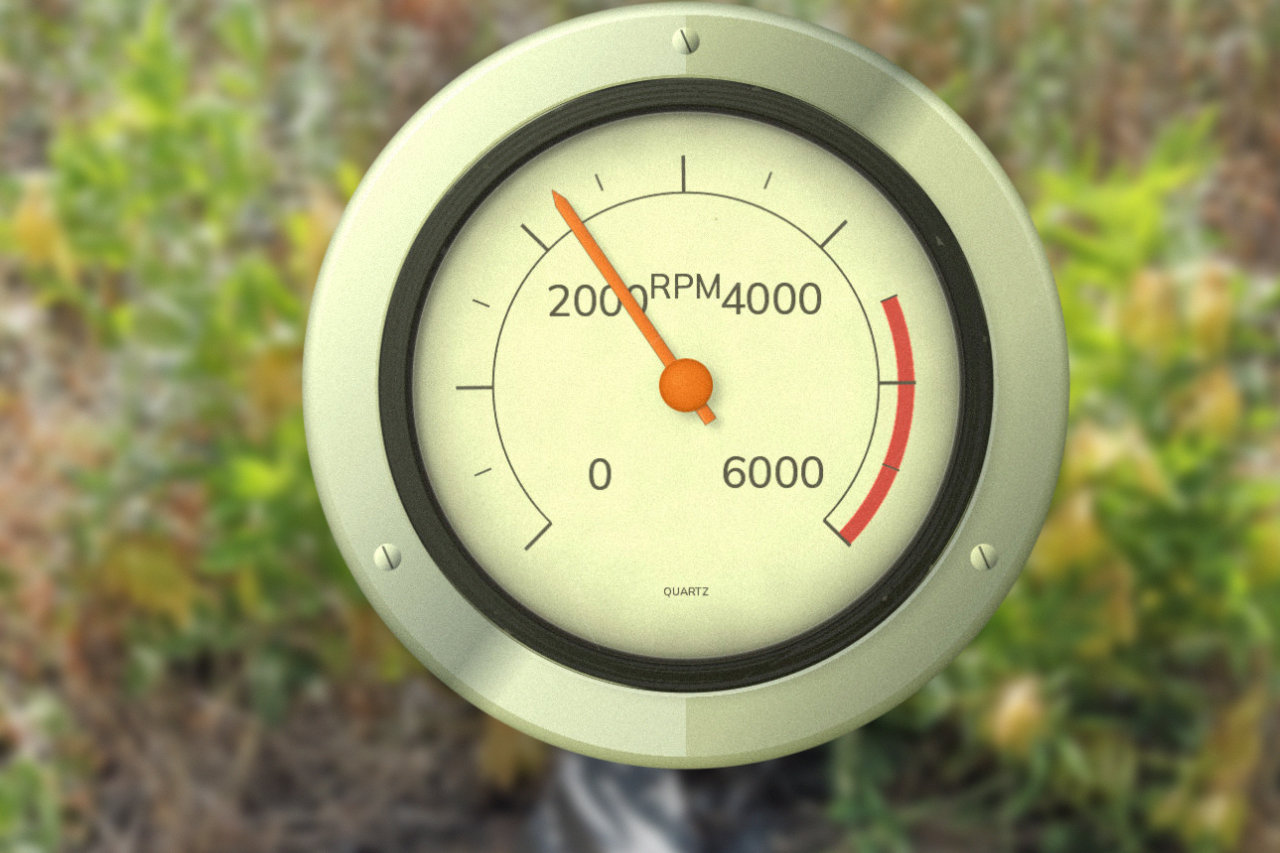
2250 rpm
